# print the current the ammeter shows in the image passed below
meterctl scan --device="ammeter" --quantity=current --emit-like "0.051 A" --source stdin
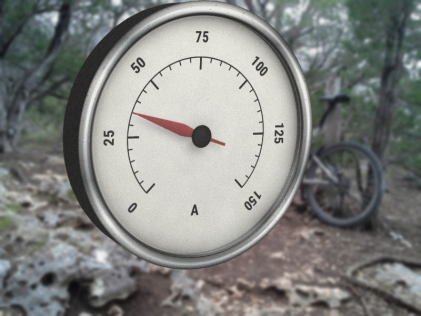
35 A
